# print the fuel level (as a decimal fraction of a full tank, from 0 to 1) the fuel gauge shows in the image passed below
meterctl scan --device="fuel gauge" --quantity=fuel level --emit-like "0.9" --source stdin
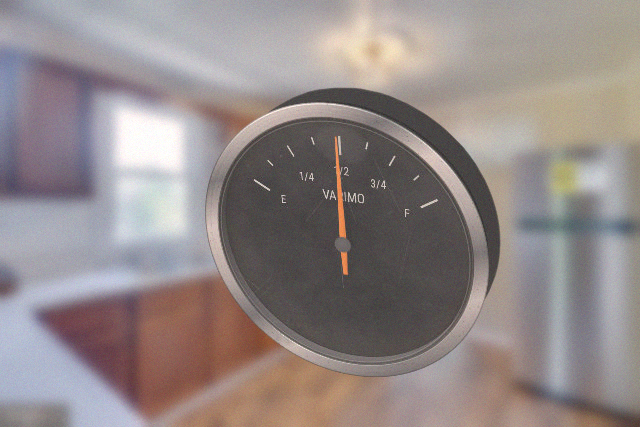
0.5
